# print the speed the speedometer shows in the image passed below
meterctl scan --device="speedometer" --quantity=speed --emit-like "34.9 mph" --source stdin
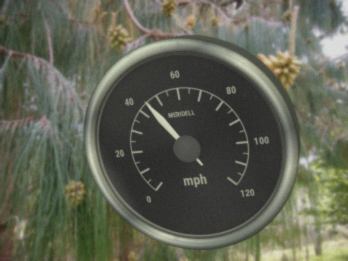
45 mph
